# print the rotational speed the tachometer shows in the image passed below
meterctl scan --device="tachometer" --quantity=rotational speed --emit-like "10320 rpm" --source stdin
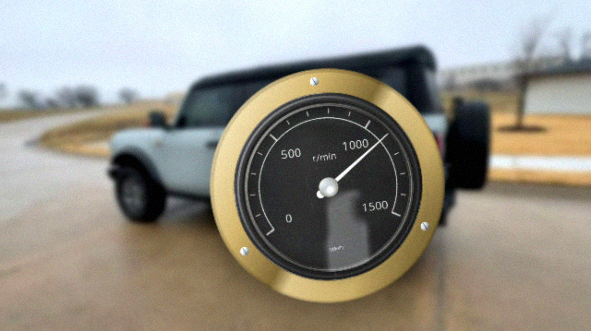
1100 rpm
